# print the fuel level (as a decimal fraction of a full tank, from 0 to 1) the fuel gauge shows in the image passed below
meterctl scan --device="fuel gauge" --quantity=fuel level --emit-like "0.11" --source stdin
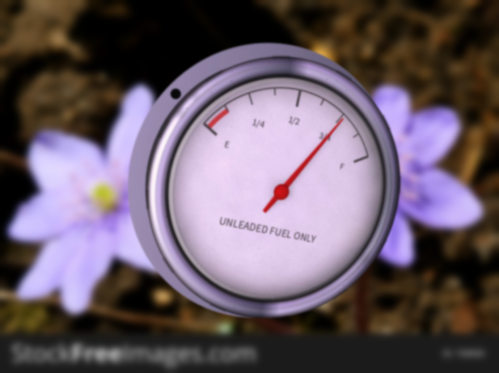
0.75
